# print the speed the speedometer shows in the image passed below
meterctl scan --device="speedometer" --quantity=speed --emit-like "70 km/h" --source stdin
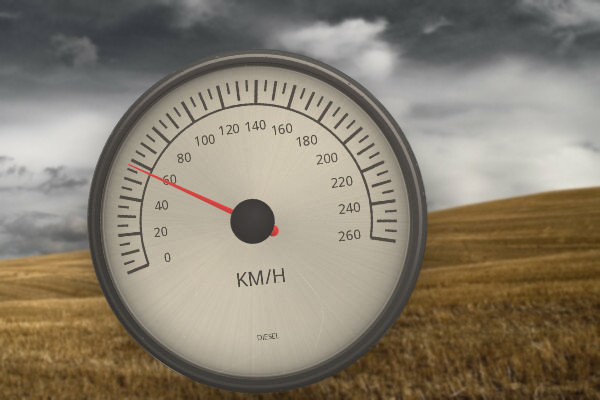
57.5 km/h
